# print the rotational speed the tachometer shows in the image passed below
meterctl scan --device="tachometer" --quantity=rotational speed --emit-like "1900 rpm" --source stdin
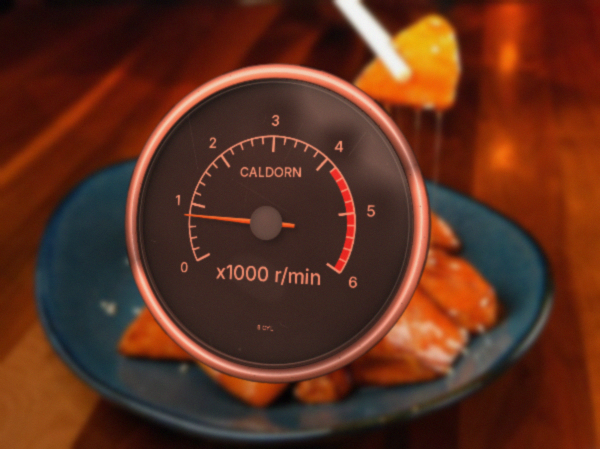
800 rpm
